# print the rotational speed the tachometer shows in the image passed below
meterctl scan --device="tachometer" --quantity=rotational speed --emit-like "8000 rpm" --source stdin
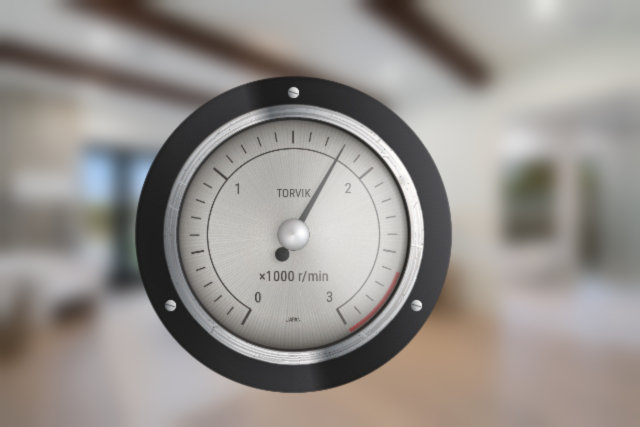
1800 rpm
